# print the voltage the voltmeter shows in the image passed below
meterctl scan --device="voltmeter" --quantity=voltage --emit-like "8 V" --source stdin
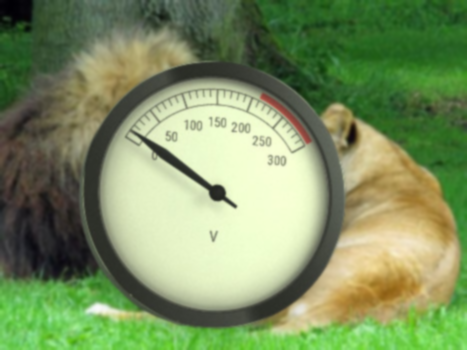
10 V
